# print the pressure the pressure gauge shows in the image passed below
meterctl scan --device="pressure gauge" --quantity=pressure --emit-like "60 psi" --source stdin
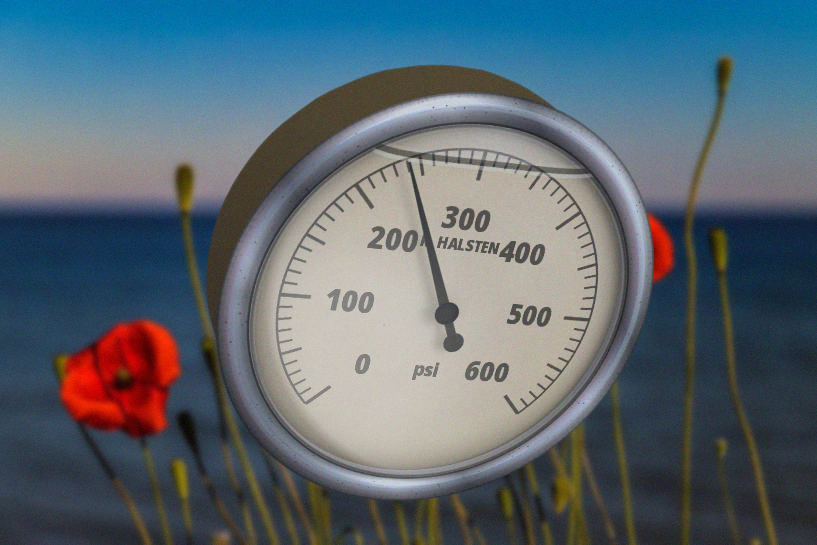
240 psi
